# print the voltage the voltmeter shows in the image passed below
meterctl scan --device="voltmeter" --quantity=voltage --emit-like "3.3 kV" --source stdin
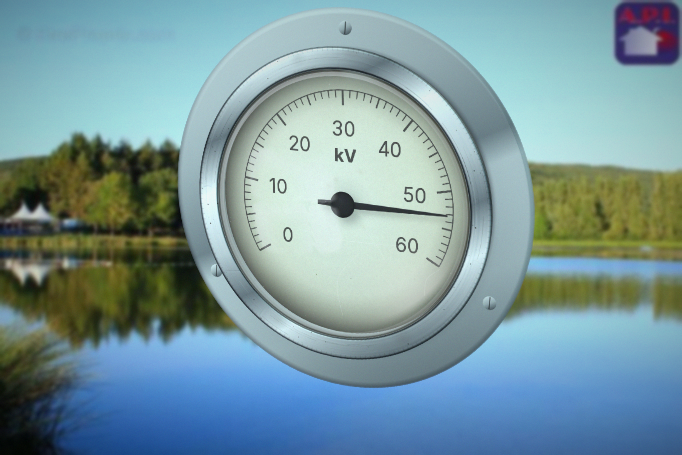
53 kV
